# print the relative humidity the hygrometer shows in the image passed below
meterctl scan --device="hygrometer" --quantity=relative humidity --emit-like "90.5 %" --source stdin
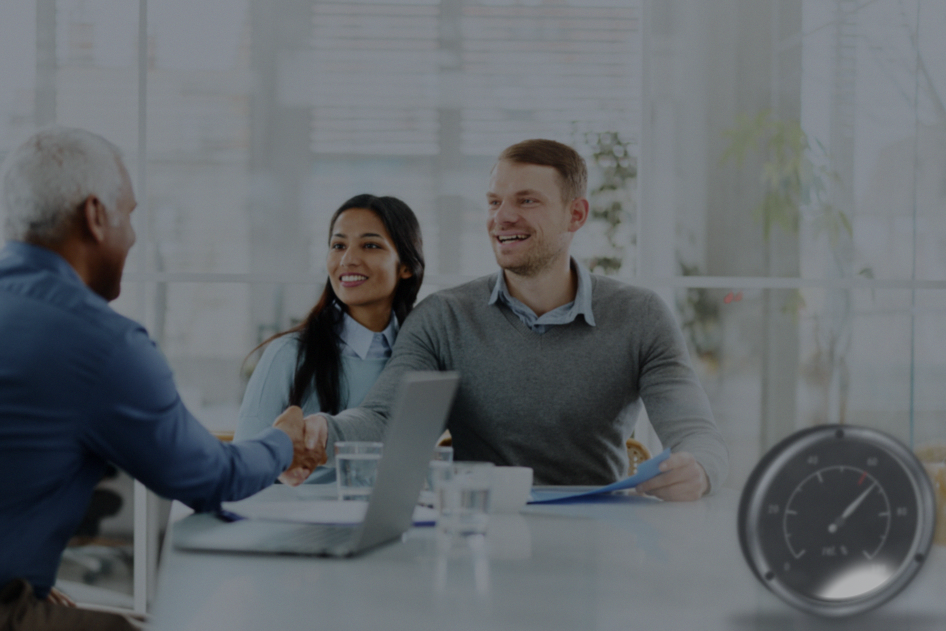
65 %
